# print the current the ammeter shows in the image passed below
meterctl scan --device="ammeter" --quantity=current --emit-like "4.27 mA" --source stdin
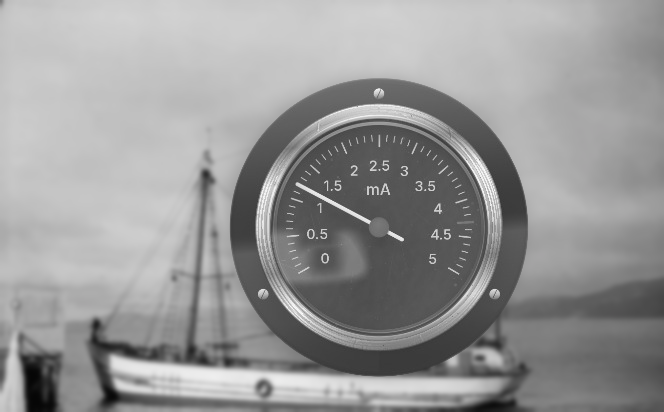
1.2 mA
